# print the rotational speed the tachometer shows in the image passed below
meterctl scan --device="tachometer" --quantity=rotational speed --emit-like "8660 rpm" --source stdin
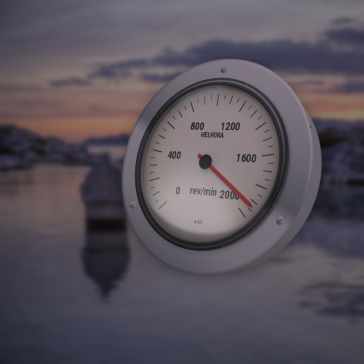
1925 rpm
